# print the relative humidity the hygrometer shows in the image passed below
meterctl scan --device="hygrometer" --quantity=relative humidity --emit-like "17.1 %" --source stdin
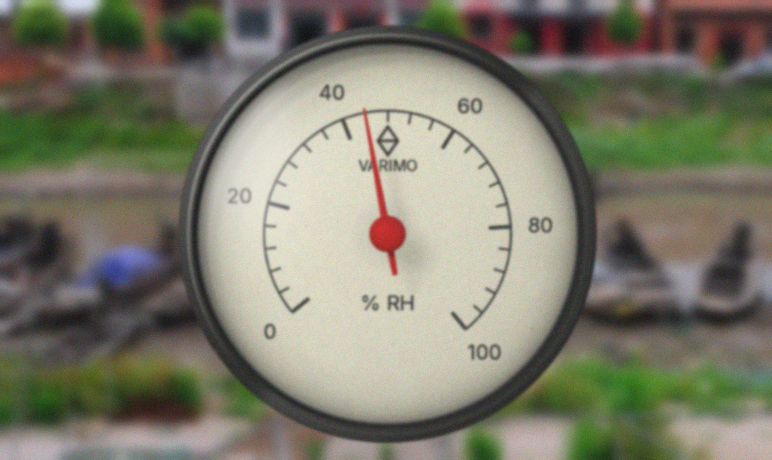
44 %
